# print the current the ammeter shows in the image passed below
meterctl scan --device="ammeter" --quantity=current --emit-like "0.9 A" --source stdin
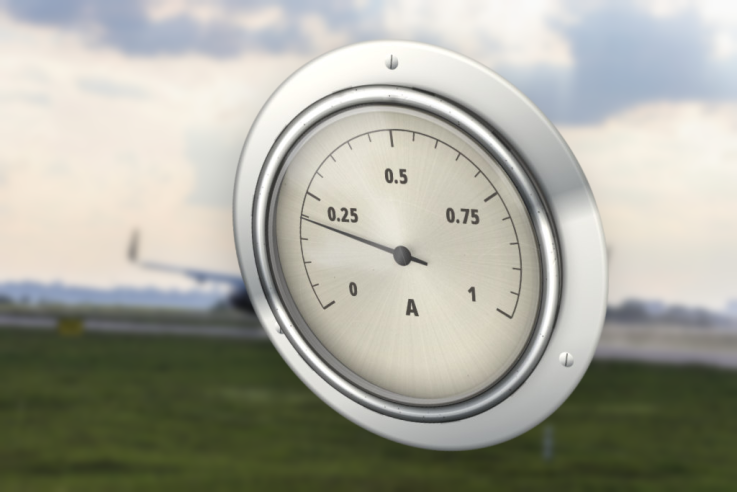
0.2 A
